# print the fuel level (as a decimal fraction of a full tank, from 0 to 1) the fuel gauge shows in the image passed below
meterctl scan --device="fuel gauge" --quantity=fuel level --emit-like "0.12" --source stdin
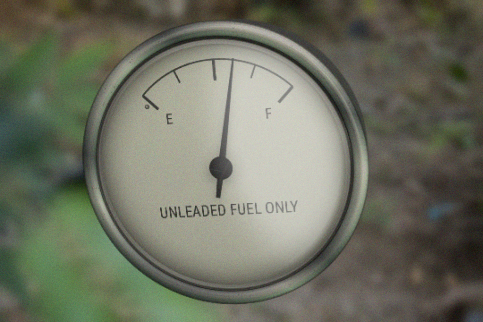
0.625
